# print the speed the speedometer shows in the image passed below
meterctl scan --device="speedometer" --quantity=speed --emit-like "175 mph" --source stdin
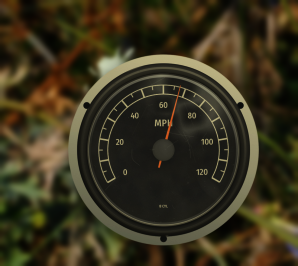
67.5 mph
